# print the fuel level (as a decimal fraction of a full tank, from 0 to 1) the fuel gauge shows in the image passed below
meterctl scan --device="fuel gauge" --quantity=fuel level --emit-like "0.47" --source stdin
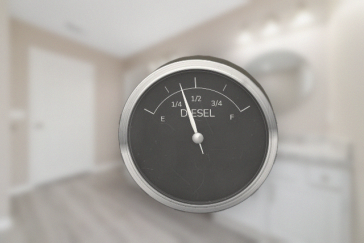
0.375
